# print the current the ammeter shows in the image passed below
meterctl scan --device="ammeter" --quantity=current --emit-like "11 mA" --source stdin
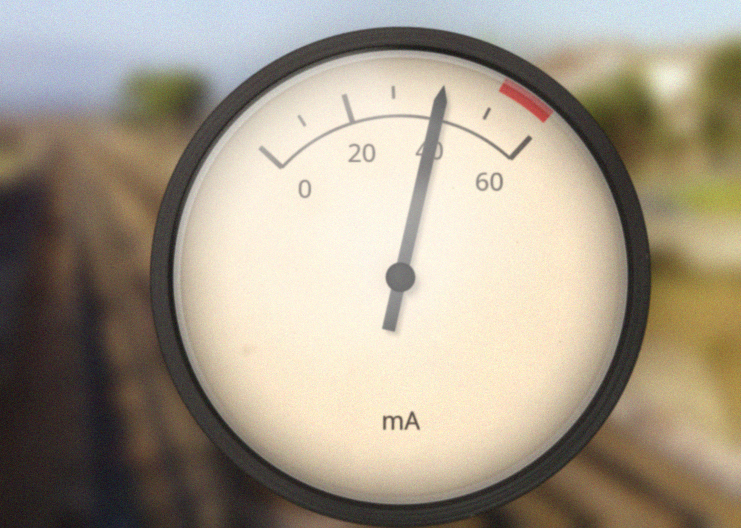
40 mA
